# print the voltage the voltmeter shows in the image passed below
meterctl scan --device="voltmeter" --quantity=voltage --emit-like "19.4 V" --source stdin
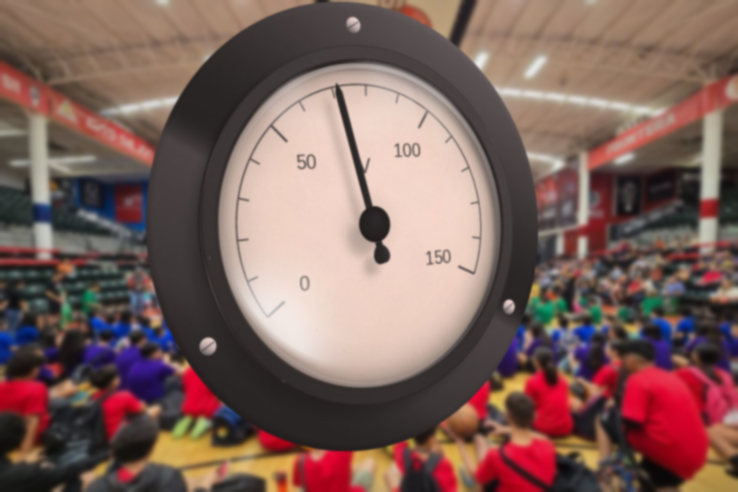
70 V
